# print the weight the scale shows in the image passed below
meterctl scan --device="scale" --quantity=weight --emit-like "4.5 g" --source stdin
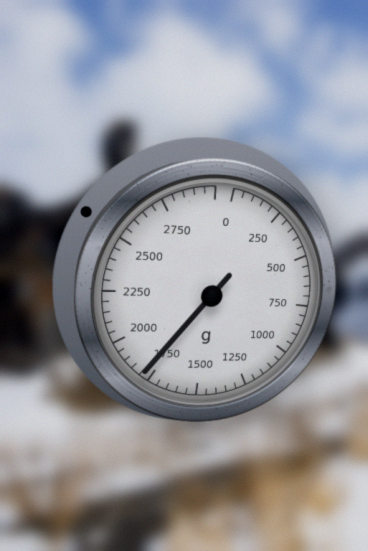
1800 g
